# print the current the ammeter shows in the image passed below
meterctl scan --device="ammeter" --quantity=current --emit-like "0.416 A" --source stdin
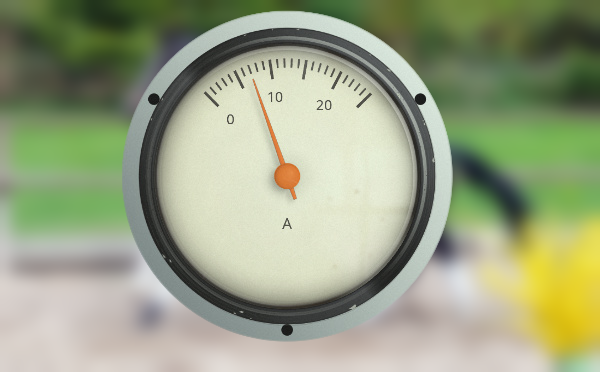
7 A
